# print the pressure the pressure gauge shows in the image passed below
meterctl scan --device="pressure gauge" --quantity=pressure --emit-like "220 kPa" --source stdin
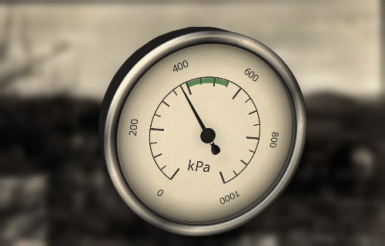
375 kPa
